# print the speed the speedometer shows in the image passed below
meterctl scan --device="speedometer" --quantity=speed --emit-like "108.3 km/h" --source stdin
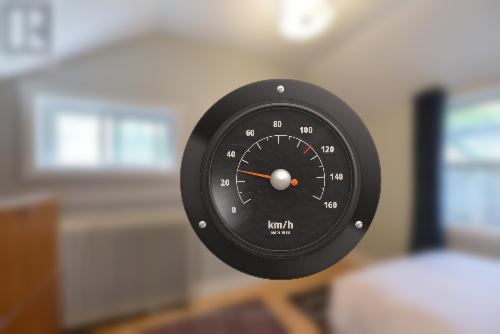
30 km/h
